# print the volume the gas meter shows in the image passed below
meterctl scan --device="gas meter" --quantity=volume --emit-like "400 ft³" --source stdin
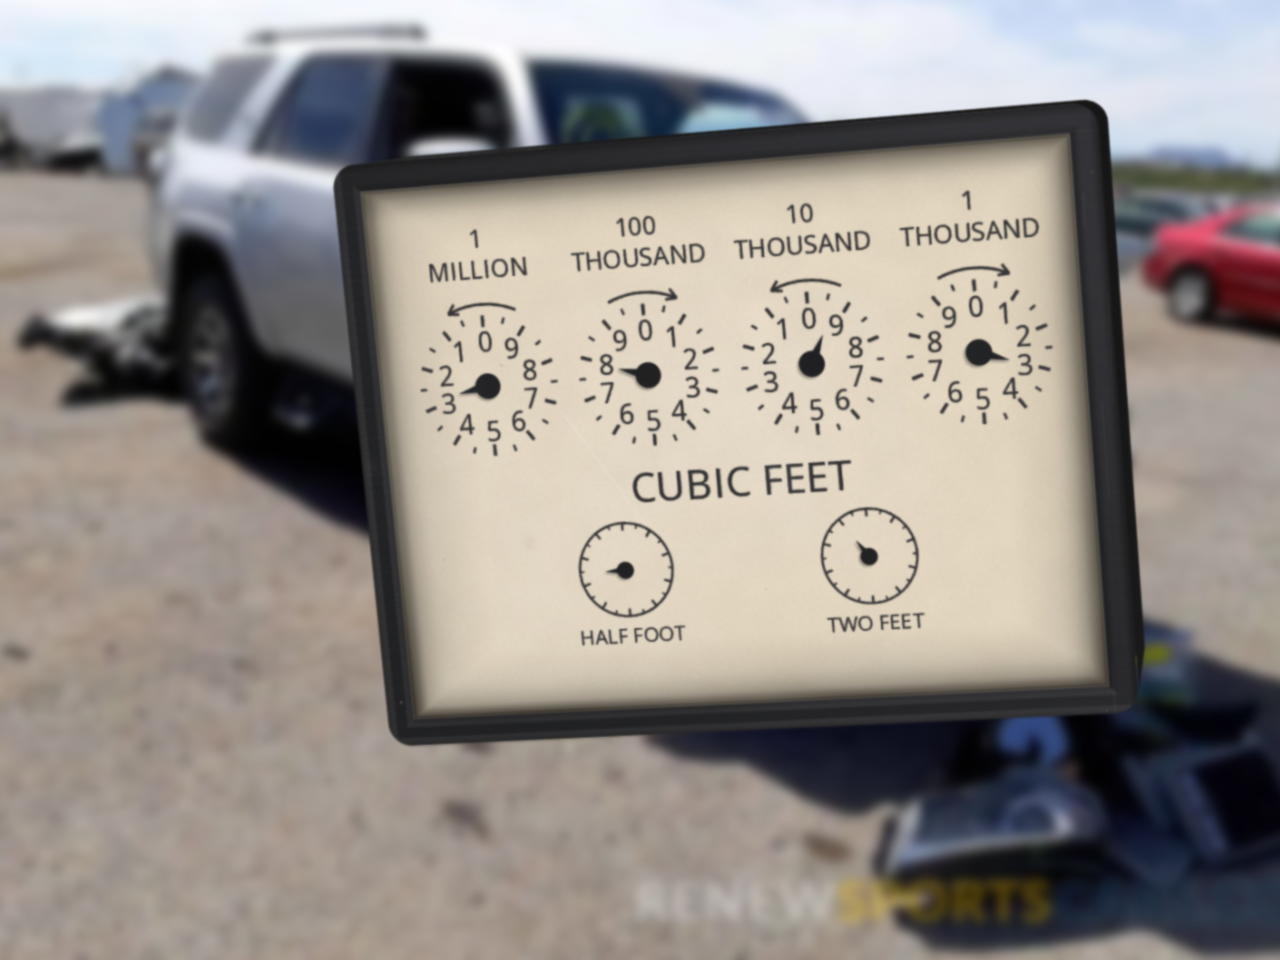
279300 ft³
